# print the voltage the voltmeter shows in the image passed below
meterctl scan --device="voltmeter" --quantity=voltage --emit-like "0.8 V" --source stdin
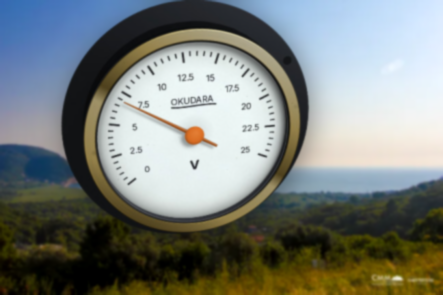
7 V
